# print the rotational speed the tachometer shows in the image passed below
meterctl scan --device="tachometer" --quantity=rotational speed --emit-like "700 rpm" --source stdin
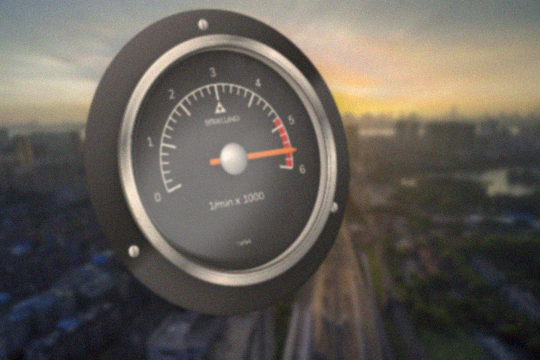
5600 rpm
